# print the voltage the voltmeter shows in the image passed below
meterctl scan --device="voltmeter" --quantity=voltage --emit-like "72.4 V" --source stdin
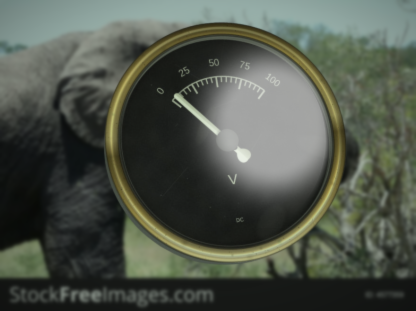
5 V
